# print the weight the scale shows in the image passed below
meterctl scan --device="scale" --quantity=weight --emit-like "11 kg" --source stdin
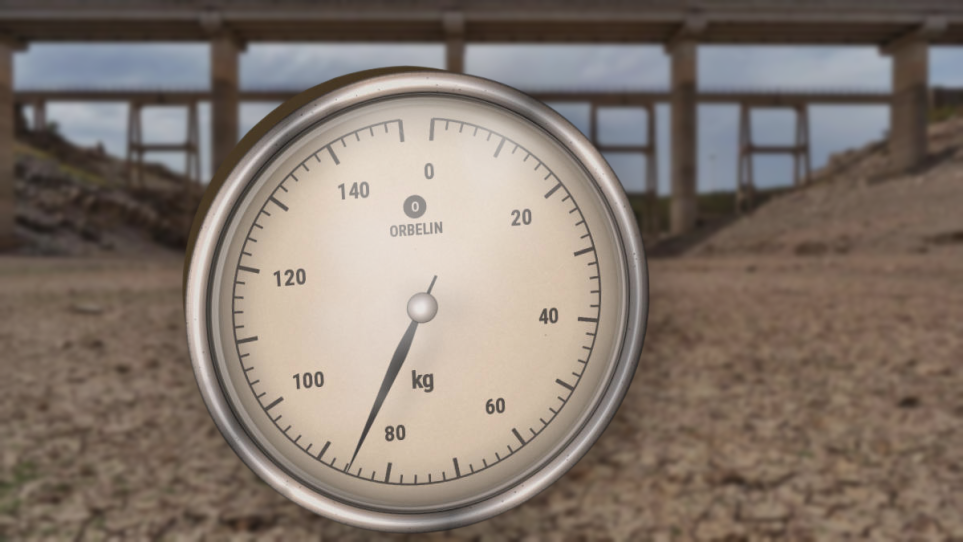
86 kg
